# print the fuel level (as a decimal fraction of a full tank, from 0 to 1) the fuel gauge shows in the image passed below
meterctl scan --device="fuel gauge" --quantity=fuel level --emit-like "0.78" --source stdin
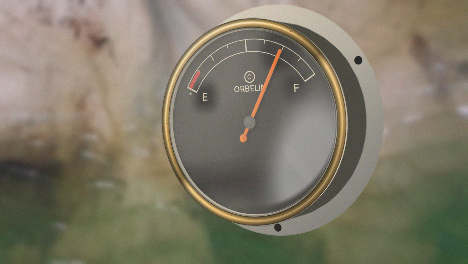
0.75
